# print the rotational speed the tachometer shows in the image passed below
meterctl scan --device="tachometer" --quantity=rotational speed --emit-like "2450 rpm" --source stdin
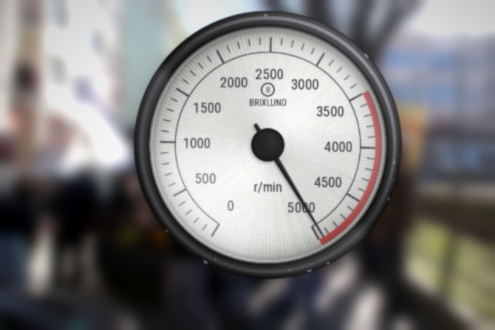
4950 rpm
